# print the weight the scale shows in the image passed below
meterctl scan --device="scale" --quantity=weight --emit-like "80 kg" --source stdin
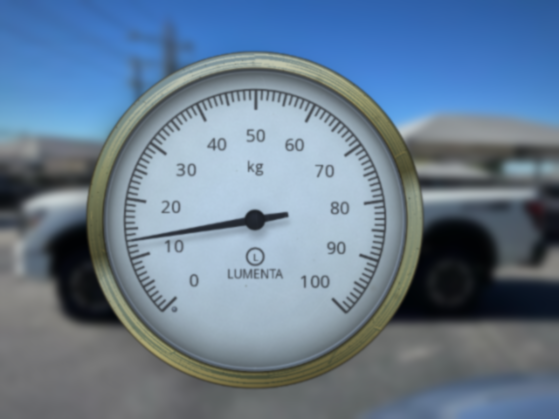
13 kg
